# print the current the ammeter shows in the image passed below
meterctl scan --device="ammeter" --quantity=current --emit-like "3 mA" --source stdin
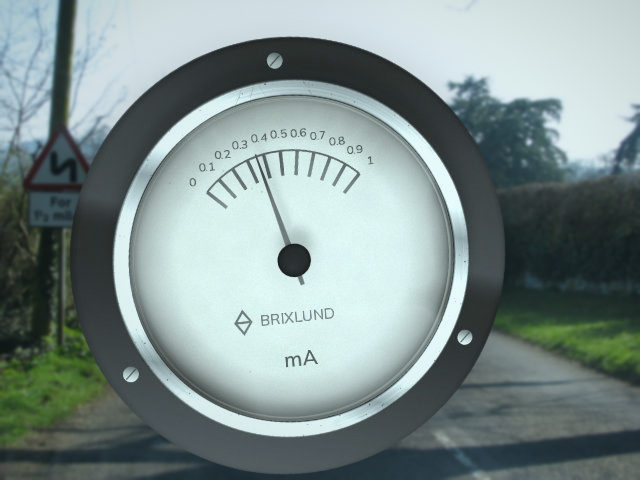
0.35 mA
